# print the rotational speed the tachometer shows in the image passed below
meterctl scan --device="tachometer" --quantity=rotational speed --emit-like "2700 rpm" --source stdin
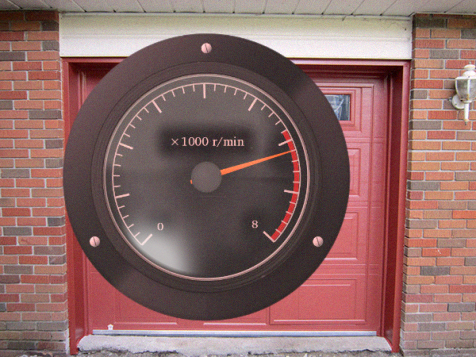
6200 rpm
